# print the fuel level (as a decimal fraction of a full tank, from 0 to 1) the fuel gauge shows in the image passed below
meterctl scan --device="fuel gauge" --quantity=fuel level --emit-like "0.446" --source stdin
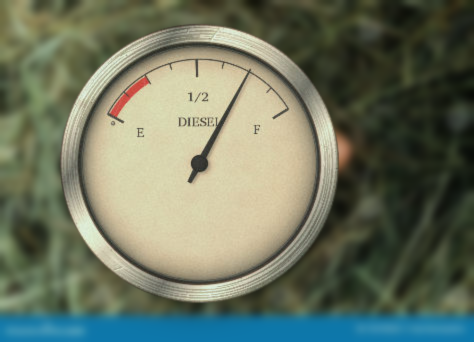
0.75
